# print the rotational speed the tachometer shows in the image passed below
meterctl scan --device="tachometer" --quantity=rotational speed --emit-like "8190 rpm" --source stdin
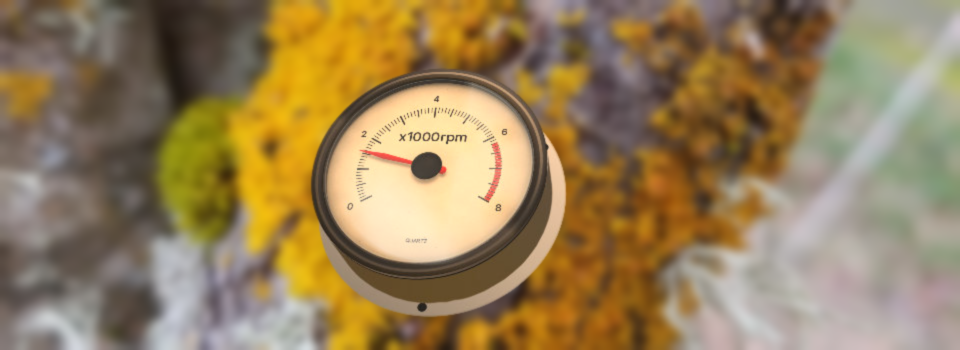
1500 rpm
